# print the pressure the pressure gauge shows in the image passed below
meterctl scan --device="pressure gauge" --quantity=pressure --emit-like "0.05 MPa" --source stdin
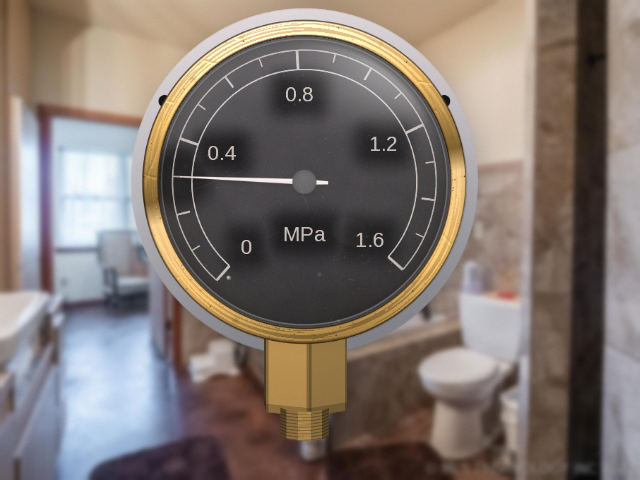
0.3 MPa
